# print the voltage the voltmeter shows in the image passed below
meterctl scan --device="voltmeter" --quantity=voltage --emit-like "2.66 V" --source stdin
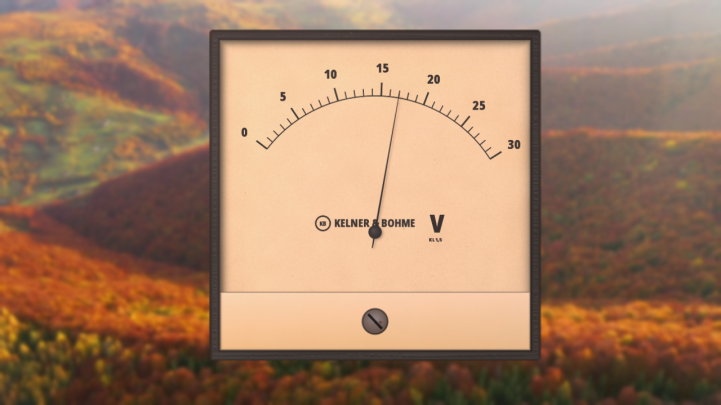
17 V
